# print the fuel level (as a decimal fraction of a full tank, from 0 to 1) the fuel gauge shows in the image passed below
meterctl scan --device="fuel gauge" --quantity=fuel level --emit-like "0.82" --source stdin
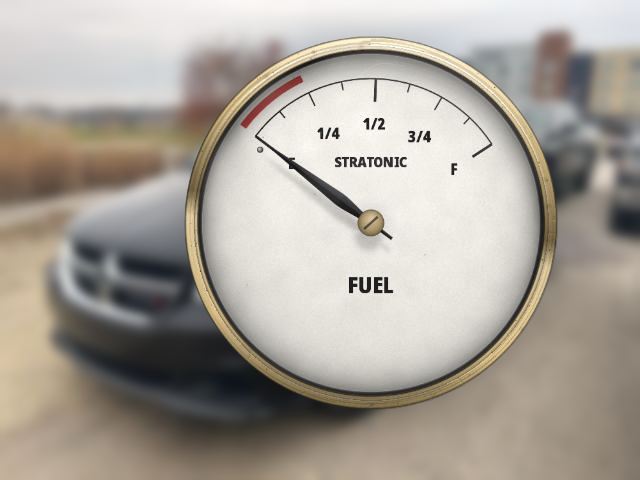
0
